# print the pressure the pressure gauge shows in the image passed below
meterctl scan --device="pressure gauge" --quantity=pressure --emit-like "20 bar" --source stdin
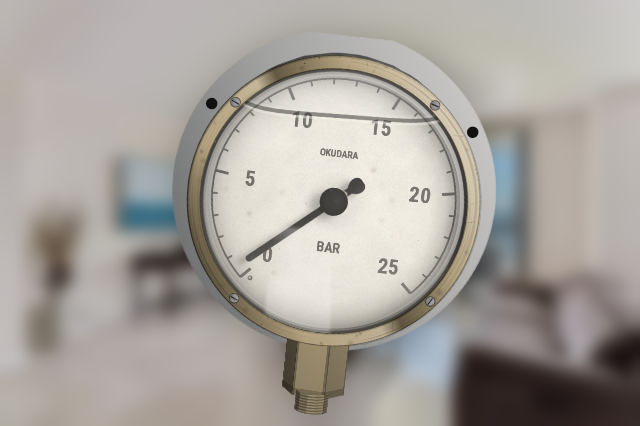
0.5 bar
